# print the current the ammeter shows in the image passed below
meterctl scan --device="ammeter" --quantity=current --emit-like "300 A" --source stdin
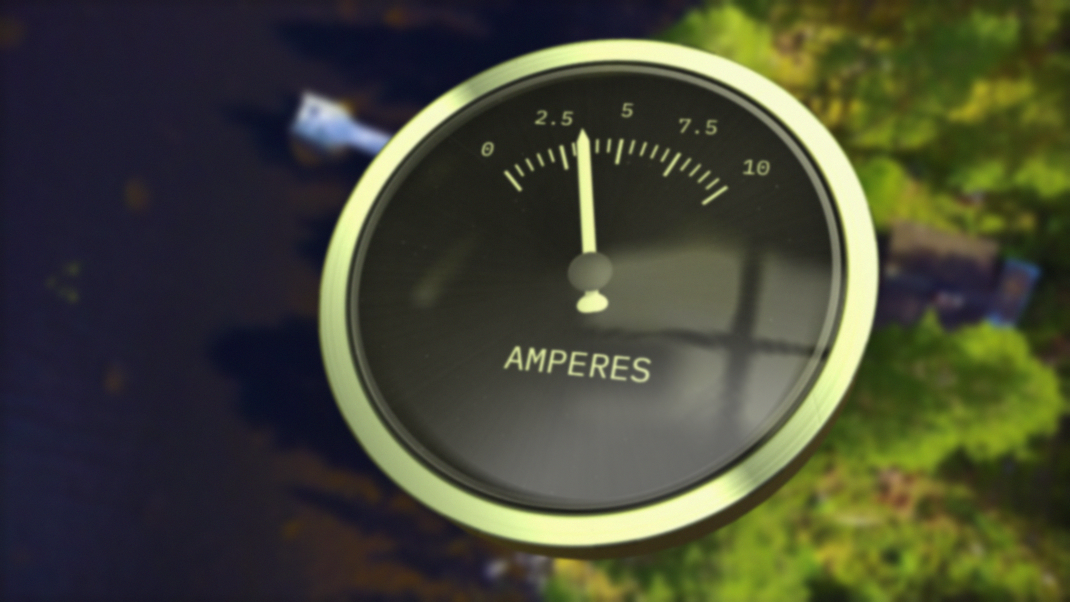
3.5 A
